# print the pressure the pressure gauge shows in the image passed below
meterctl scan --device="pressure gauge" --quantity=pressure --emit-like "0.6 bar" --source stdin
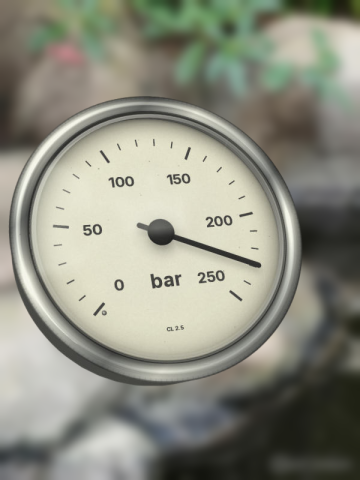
230 bar
